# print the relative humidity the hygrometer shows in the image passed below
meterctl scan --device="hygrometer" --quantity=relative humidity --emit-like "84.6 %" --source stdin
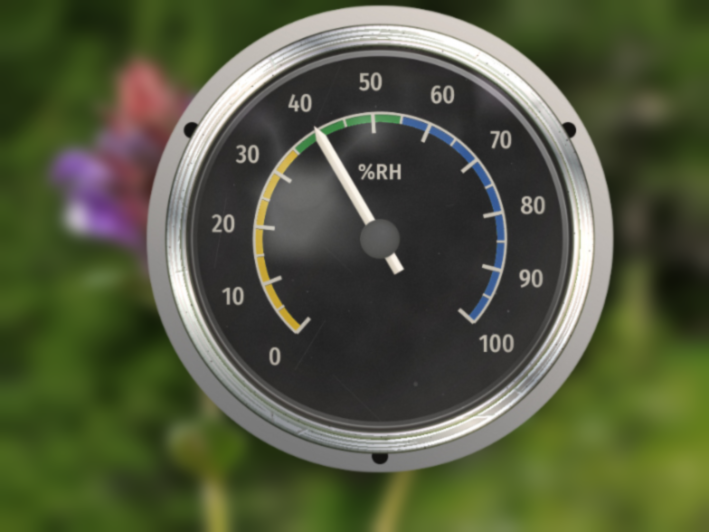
40 %
